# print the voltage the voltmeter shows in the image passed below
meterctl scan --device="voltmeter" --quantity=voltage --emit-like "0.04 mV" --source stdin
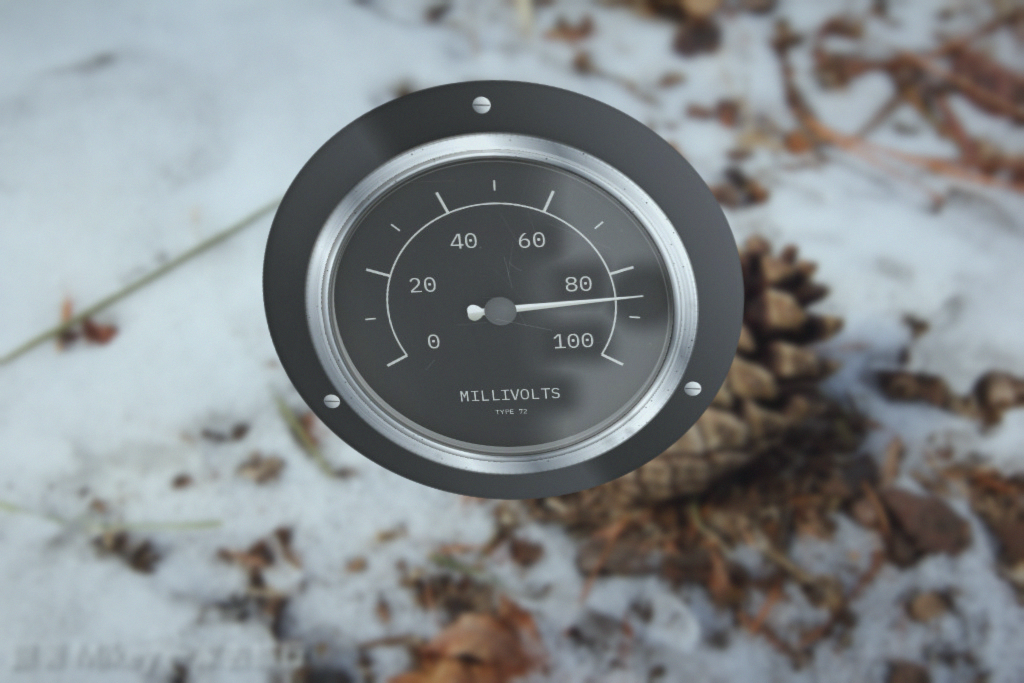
85 mV
